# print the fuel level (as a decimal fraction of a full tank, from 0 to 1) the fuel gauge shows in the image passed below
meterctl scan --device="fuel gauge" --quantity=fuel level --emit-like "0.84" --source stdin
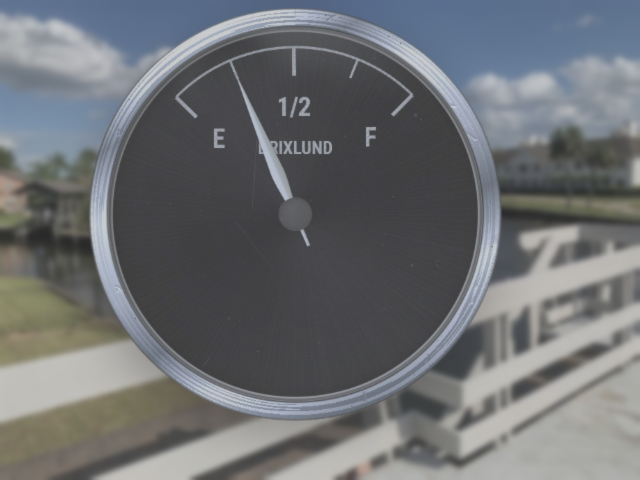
0.25
